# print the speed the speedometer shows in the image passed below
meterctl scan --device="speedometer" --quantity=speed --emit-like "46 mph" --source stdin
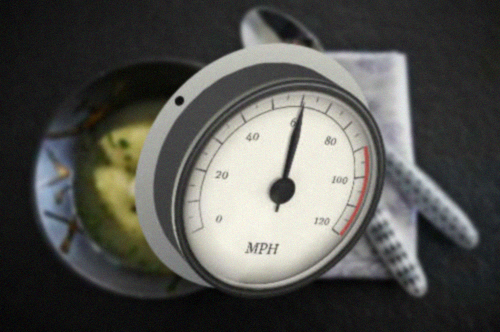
60 mph
